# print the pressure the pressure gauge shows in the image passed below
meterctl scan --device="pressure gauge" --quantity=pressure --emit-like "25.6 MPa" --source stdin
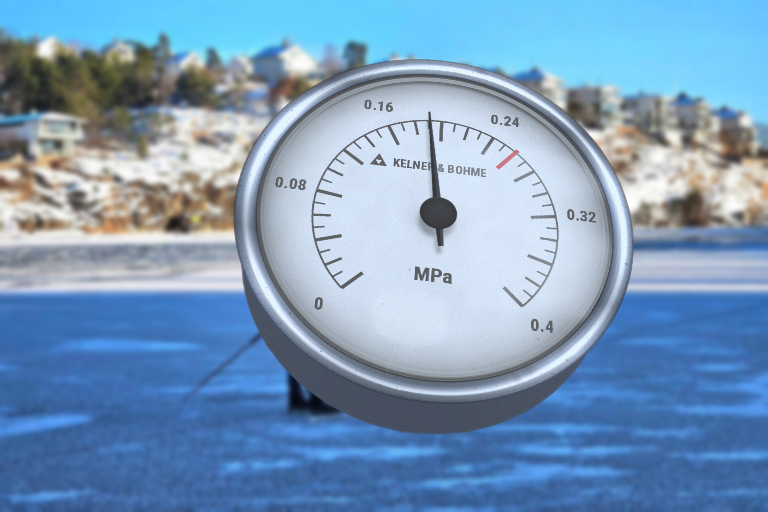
0.19 MPa
